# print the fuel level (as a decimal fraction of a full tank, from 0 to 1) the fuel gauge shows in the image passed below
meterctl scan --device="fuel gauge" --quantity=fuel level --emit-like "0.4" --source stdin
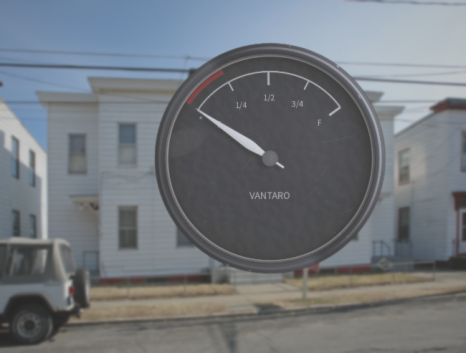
0
